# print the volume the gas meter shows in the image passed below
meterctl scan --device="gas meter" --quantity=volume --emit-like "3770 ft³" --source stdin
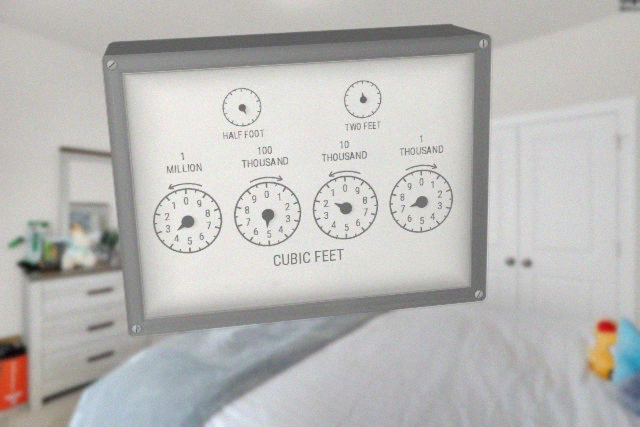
351700 ft³
